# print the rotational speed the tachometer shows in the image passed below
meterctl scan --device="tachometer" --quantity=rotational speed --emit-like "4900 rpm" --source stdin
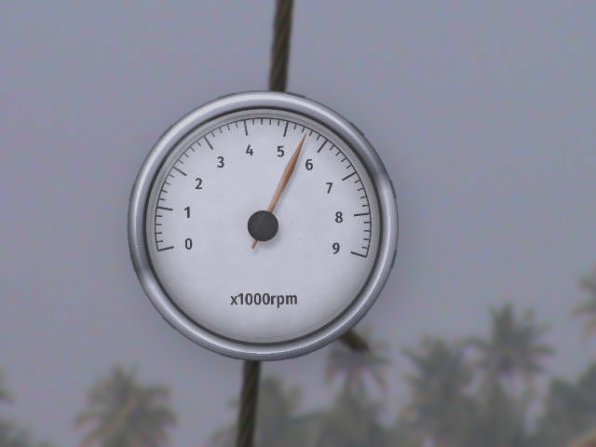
5500 rpm
